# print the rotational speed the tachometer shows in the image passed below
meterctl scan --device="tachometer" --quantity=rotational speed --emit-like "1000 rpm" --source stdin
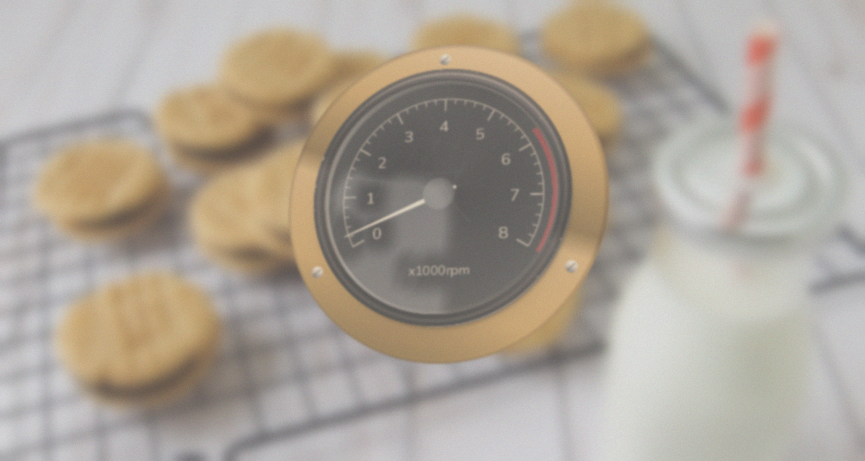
200 rpm
